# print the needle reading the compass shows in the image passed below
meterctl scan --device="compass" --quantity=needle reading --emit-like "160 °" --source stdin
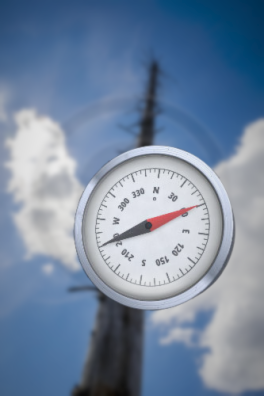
60 °
